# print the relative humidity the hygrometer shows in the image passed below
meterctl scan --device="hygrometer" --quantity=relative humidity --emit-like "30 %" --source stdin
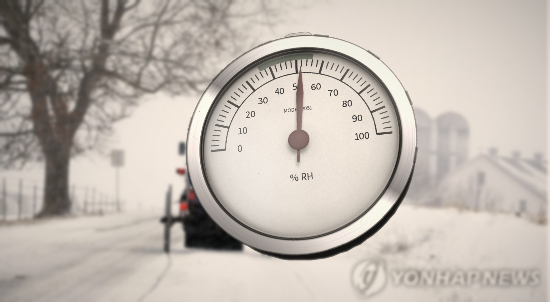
52 %
